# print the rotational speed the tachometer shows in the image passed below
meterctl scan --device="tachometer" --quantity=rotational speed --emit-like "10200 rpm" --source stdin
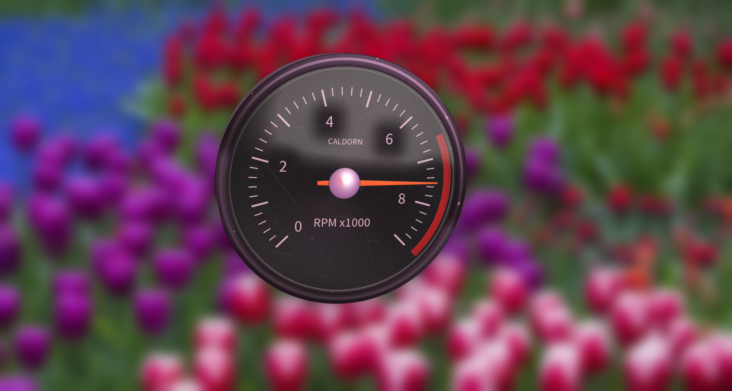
7500 rpm
